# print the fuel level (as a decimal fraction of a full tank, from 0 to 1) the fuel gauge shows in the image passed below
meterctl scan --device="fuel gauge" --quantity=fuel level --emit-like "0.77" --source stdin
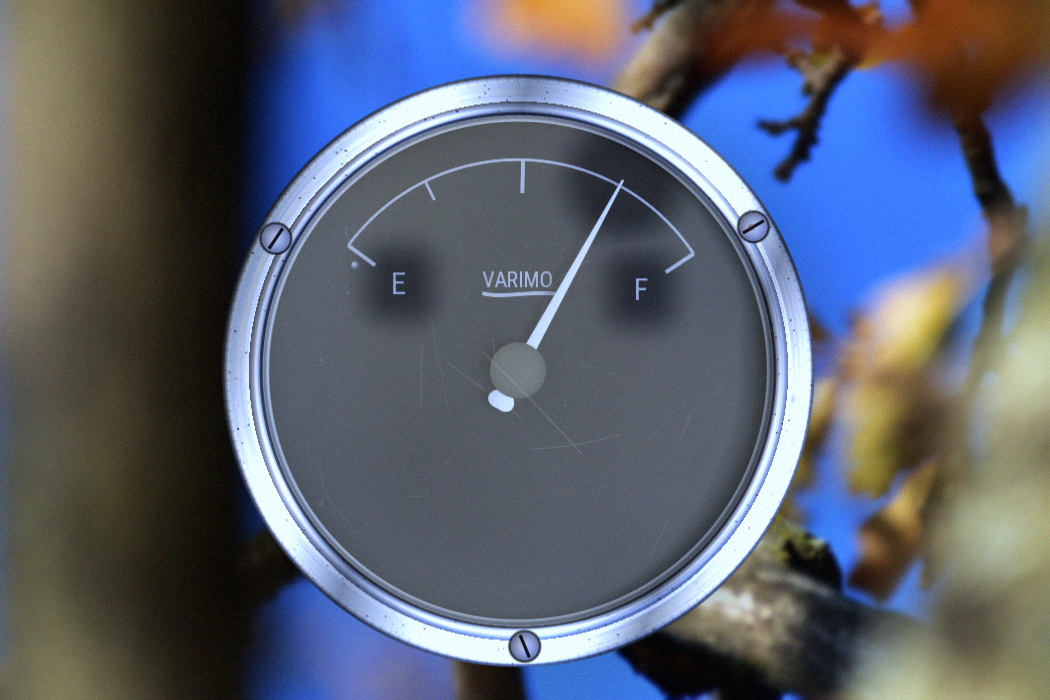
0.75
